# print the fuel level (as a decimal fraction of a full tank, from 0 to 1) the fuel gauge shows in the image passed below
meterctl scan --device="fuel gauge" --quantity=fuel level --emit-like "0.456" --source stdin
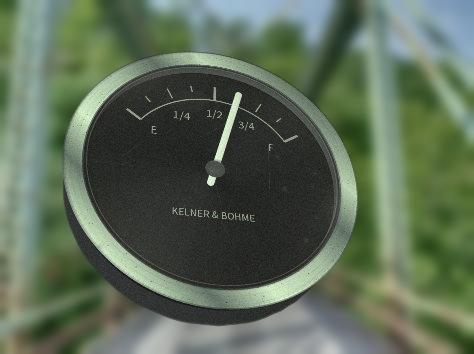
0.625
